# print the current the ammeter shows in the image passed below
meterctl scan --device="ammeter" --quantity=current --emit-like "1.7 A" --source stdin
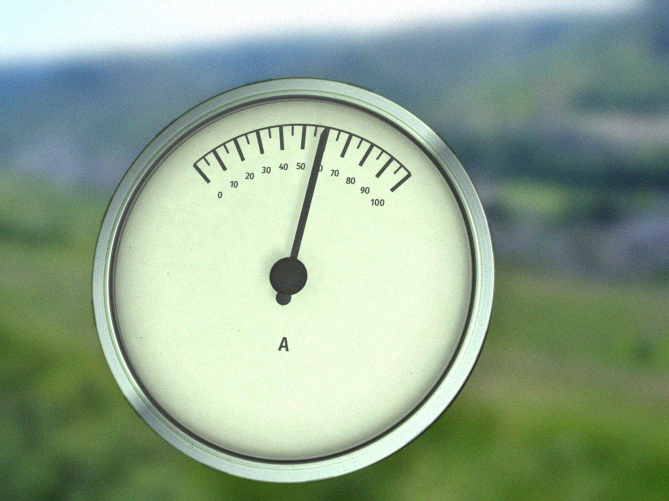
60 A
